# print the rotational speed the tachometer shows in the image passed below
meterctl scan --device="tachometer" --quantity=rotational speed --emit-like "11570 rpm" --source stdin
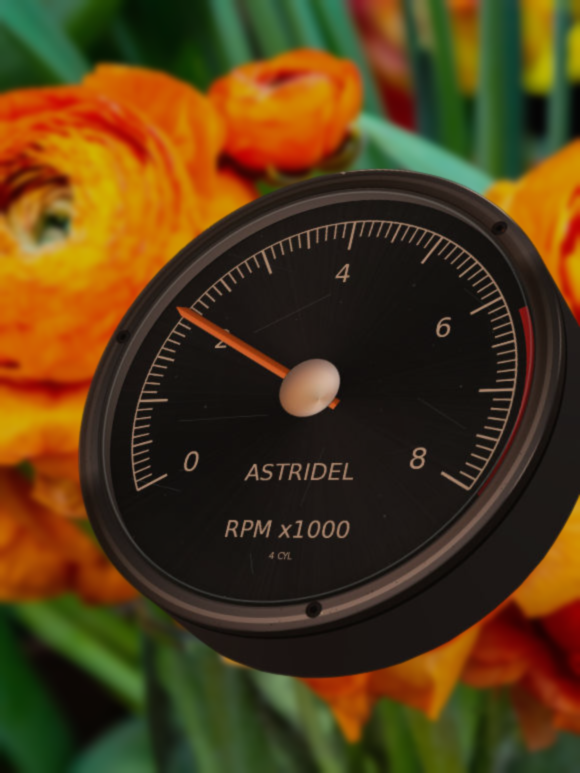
2000 rpm
